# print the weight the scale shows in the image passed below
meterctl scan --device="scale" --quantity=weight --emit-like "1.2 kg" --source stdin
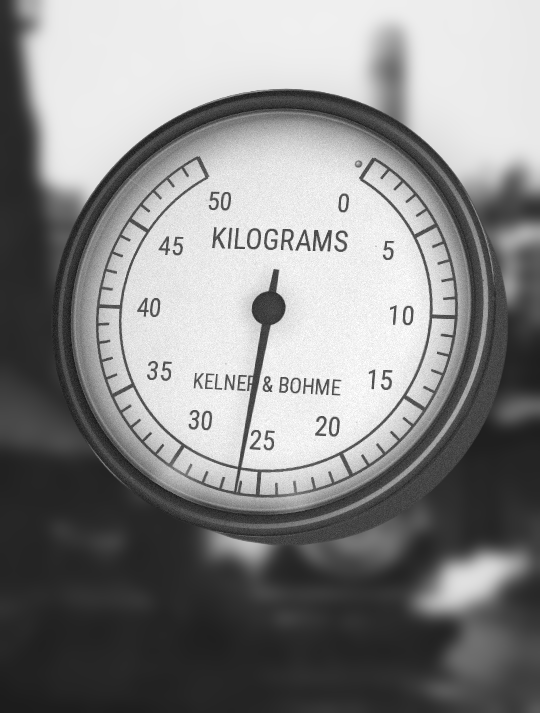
26 kg
